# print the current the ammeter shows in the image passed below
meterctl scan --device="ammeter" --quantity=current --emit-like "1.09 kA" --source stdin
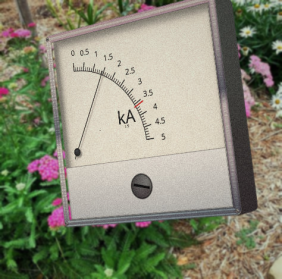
1.5 kA
